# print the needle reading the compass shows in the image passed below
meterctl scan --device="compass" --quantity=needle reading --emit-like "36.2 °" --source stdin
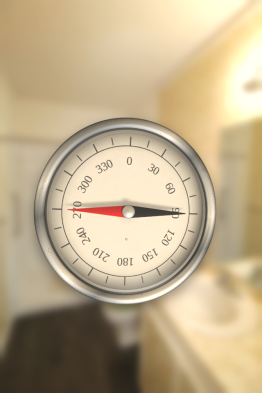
270 °
